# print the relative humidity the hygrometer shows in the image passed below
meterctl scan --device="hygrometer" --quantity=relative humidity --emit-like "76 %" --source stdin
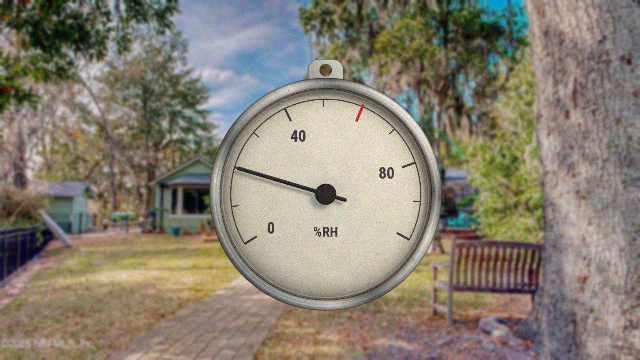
20 %
